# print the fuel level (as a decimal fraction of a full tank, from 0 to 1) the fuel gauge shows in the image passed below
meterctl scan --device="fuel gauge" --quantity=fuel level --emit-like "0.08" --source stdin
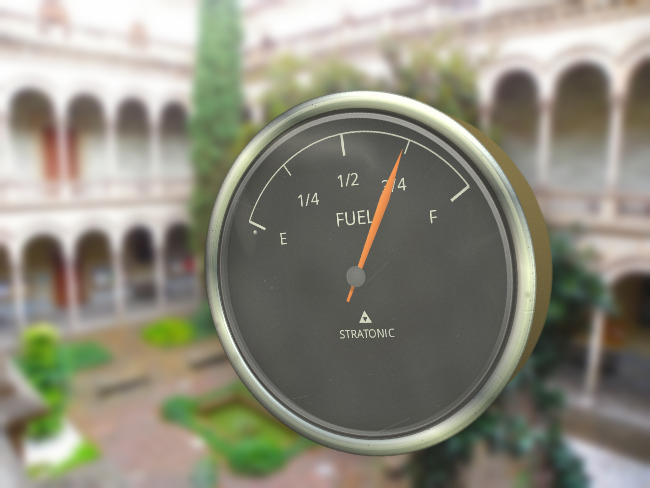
0.75
